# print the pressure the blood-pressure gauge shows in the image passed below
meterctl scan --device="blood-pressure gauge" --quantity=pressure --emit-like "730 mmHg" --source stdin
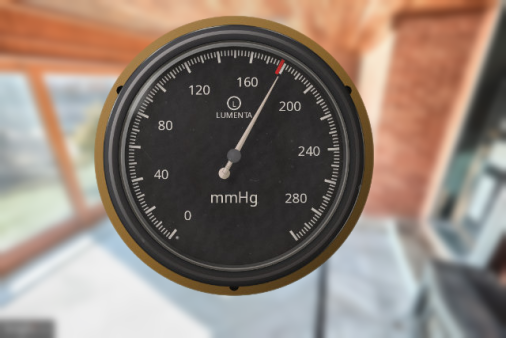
180 mmHg
